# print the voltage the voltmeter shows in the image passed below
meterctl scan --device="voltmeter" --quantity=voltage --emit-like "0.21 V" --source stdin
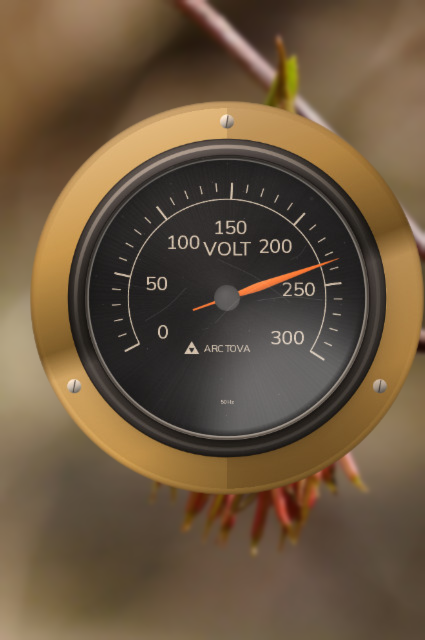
235 V
